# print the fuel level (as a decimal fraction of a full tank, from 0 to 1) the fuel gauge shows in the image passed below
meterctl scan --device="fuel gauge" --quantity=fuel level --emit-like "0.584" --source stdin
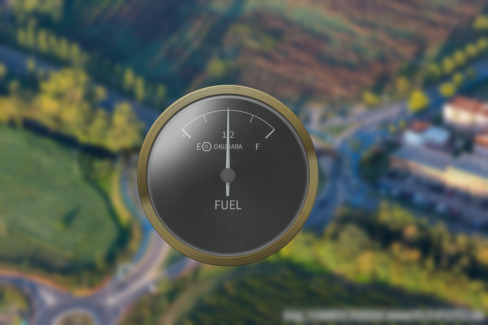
0.5
